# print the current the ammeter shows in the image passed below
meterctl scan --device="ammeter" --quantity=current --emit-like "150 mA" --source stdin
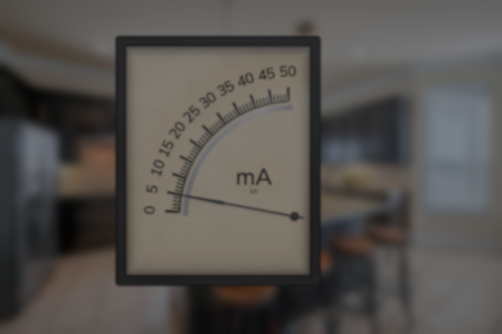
5 mA
